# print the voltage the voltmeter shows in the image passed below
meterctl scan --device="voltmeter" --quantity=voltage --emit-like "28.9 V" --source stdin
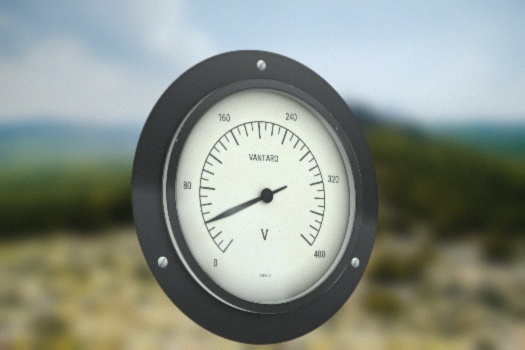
40 V
